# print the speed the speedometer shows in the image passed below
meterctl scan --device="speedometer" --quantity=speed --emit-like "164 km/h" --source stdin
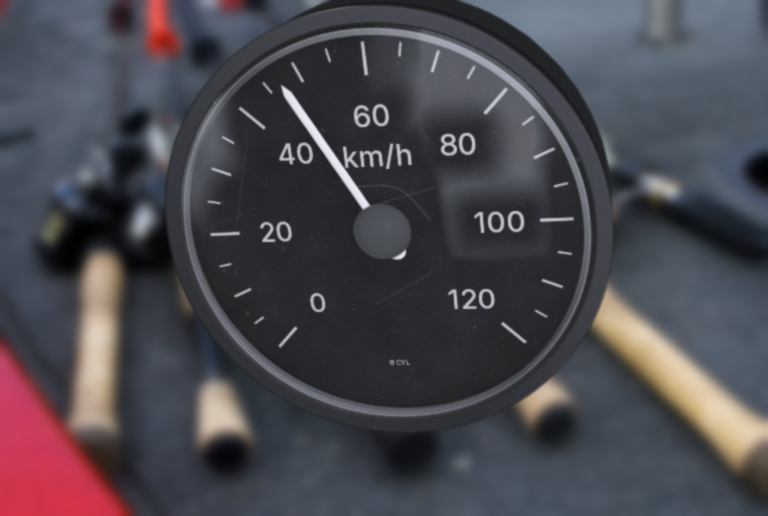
47.5 km/h
